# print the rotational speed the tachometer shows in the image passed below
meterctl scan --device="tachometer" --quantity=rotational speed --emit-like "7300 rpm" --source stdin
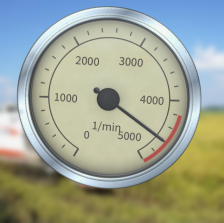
4600 rpm
